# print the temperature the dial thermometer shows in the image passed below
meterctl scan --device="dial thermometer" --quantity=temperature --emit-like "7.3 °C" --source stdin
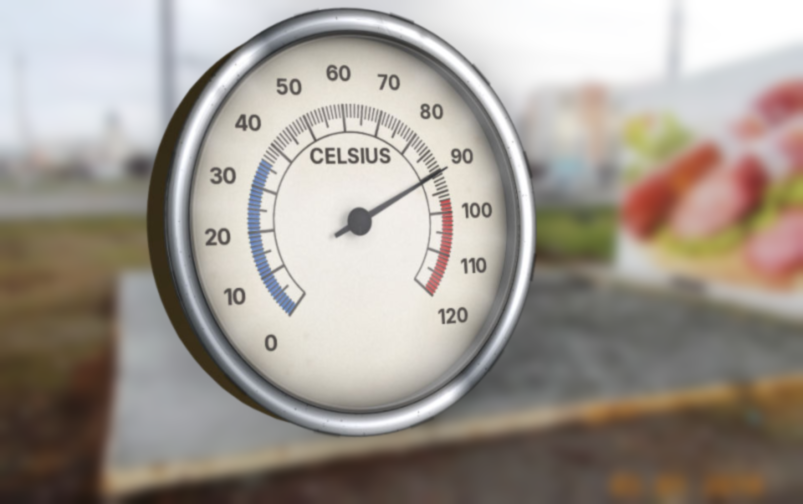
90 °C
